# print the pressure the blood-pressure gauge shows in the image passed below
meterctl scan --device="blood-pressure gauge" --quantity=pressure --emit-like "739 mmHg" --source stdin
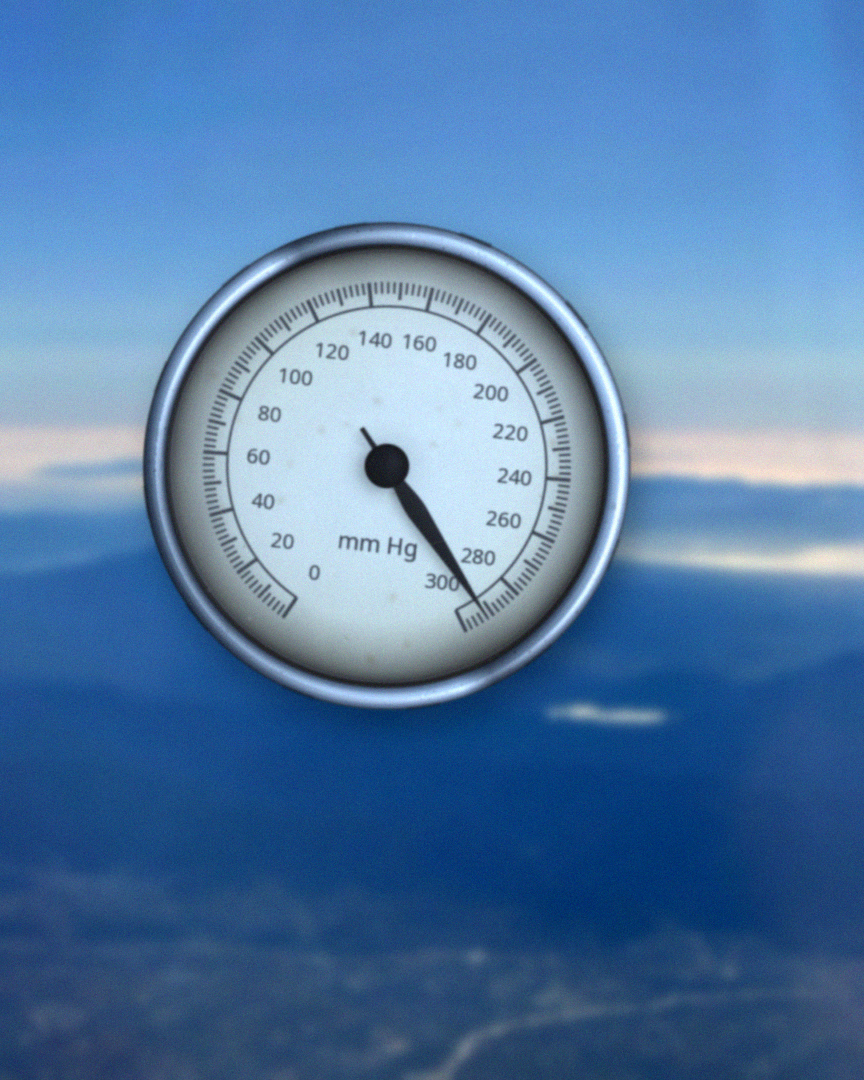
292 mmHg
